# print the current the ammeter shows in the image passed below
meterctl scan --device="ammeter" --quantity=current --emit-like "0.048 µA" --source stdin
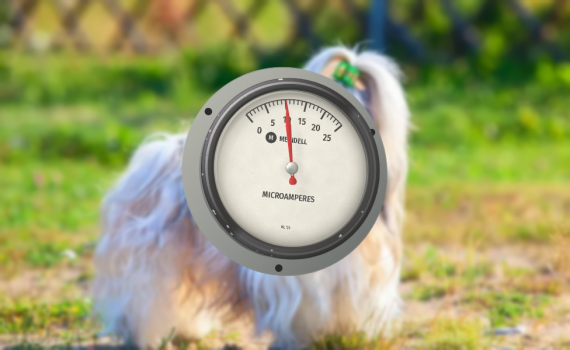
10 µA
